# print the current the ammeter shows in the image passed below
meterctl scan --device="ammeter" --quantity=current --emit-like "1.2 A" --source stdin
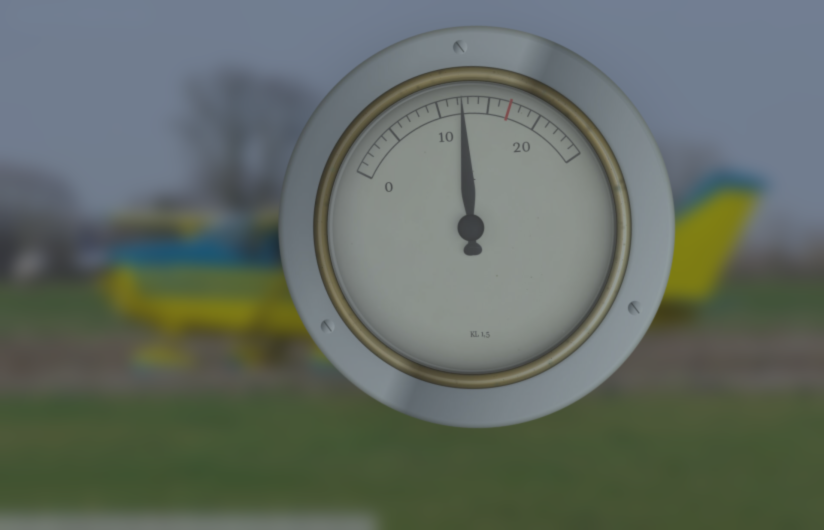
12.5 A
